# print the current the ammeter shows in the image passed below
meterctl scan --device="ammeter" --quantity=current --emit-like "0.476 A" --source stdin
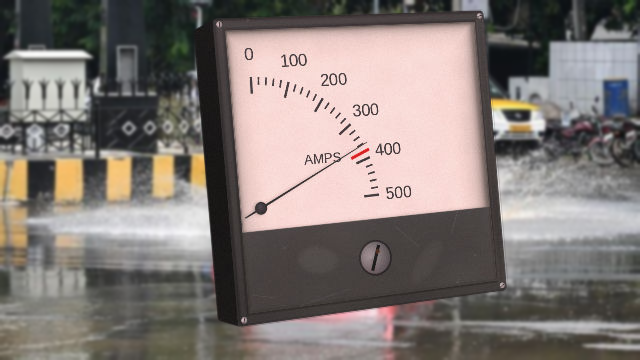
360 A
